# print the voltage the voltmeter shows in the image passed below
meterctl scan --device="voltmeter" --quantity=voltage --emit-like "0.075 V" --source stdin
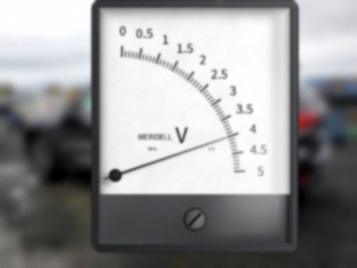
4 V
